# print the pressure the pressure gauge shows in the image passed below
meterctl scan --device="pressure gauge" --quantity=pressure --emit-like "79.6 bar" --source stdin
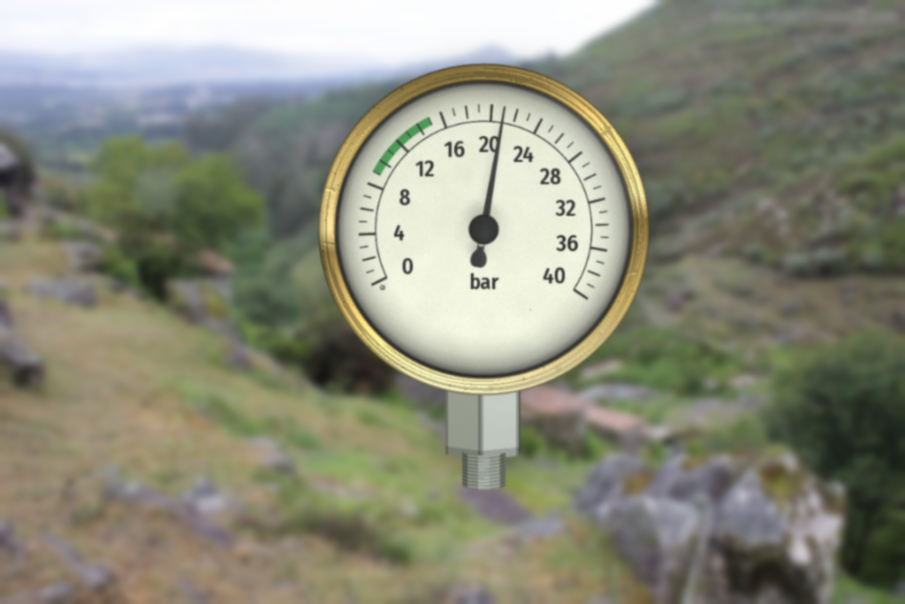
21 bar
